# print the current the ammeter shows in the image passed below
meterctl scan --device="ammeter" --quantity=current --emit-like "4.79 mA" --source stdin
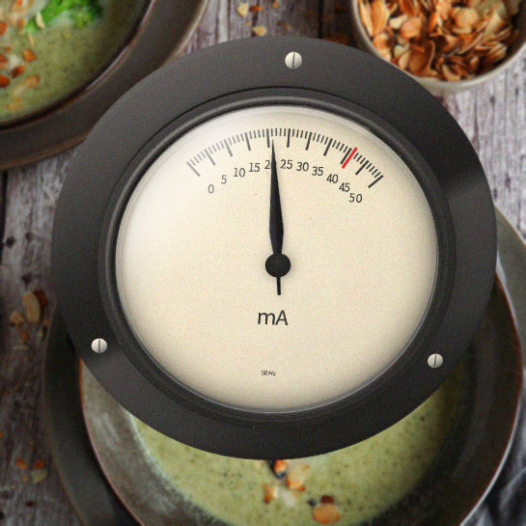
21 mA
